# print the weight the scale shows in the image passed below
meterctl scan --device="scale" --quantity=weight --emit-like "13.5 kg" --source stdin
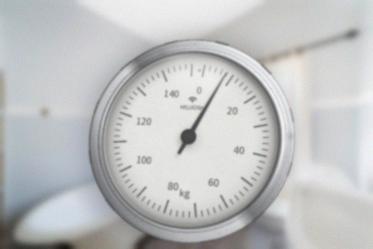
8 kg
